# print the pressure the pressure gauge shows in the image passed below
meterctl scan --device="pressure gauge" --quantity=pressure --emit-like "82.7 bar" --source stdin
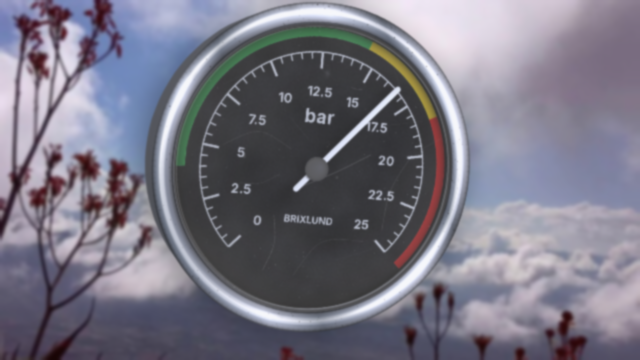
16.5 bar
